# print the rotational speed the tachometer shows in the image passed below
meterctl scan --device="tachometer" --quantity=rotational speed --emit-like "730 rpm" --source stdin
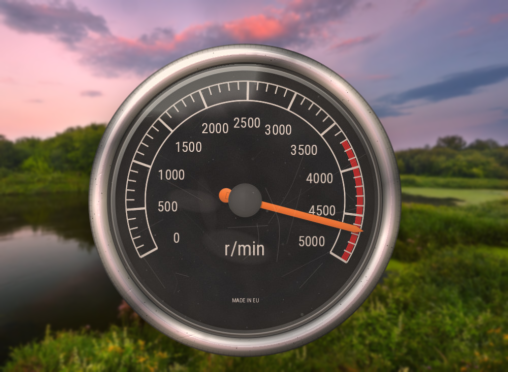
4650 rpm
